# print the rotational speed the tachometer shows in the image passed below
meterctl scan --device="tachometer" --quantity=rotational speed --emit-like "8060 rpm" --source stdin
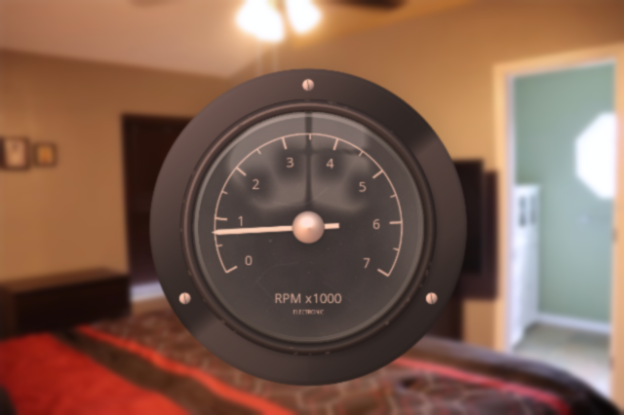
750 rpm
